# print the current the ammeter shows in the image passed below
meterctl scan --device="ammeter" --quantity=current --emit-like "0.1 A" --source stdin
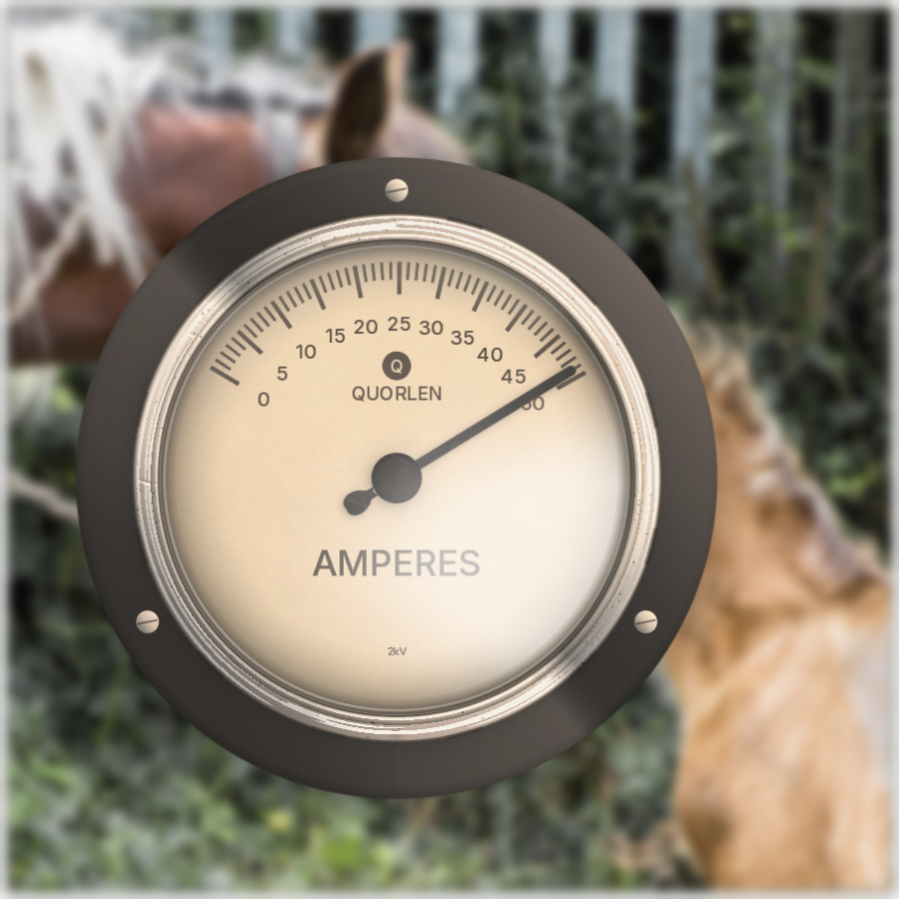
49 A
